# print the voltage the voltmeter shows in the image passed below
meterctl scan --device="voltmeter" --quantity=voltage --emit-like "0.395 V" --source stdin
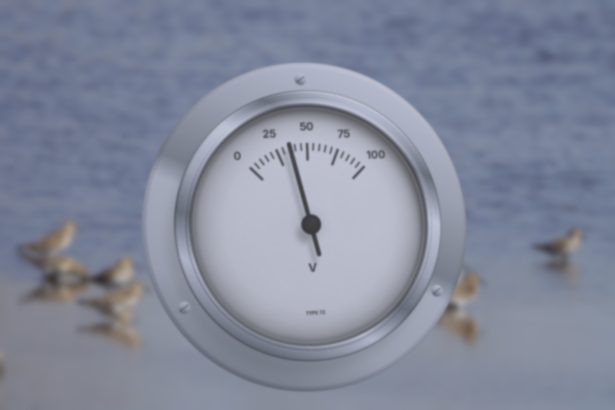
35 V
